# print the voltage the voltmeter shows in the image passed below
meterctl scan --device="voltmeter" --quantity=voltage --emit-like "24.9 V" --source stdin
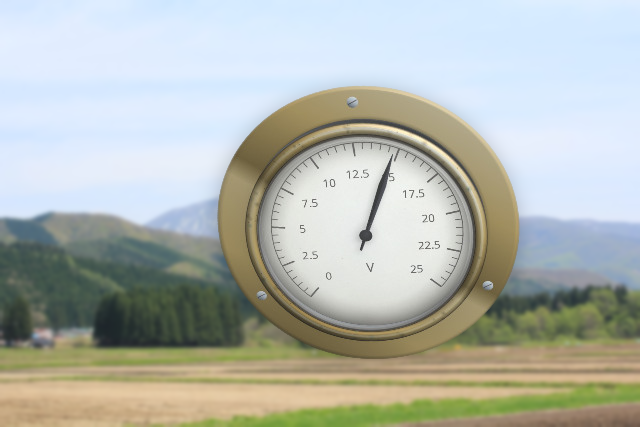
14.75 V
